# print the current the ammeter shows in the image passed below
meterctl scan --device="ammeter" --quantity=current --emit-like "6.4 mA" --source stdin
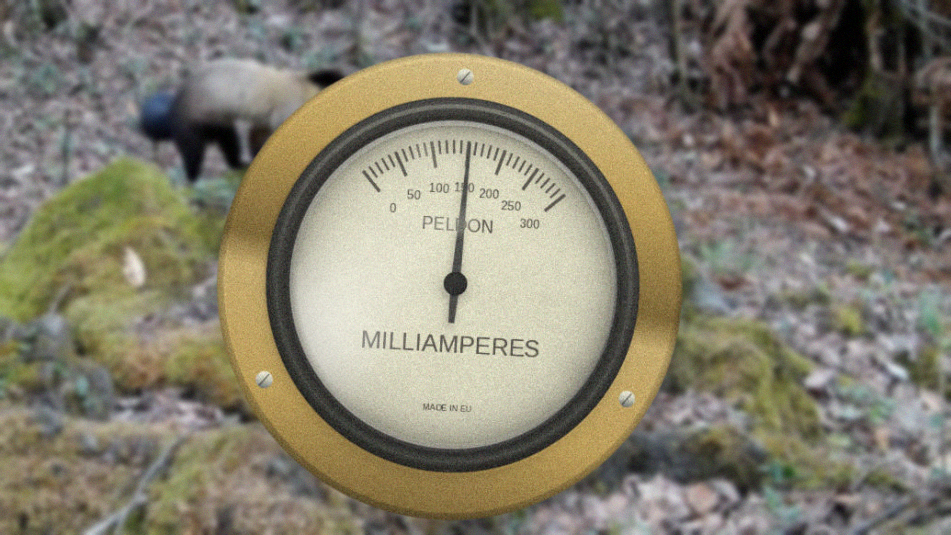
150 mA
